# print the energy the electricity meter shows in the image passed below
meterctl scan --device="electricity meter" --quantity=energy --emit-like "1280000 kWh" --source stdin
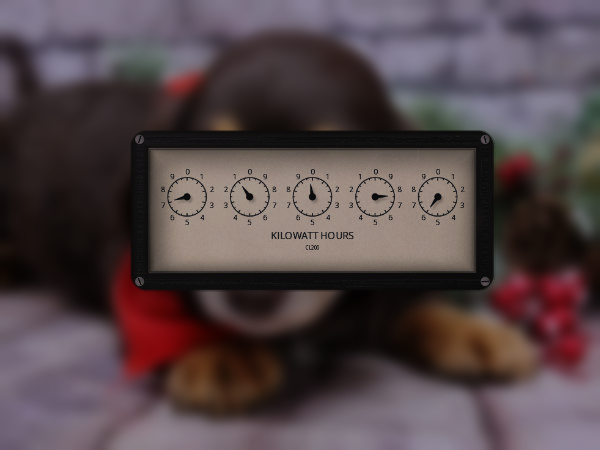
70976 kWh
